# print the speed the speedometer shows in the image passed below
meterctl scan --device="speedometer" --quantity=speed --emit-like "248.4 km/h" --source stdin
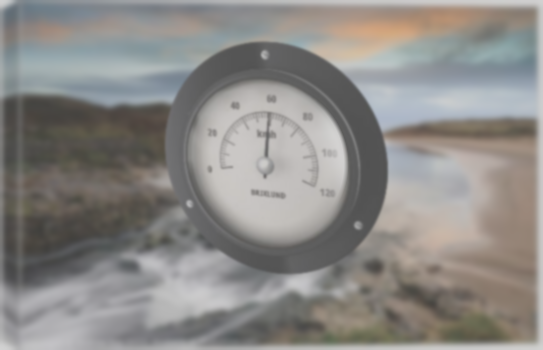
60 km/h
